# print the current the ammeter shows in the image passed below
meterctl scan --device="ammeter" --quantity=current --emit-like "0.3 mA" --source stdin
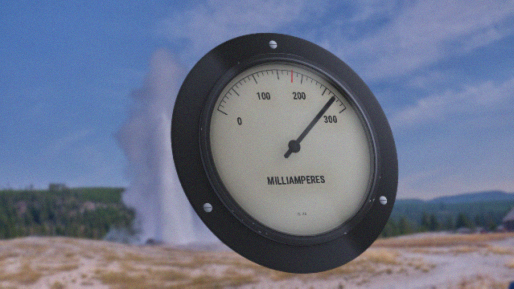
270 mA
